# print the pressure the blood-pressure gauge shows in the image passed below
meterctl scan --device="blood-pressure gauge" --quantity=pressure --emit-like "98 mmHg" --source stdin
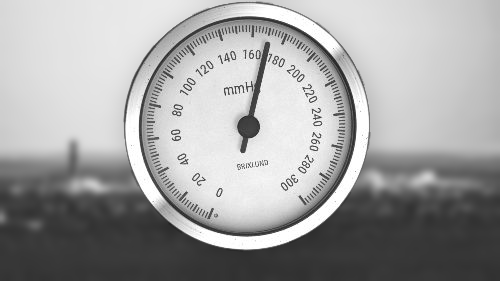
170 mmHg
